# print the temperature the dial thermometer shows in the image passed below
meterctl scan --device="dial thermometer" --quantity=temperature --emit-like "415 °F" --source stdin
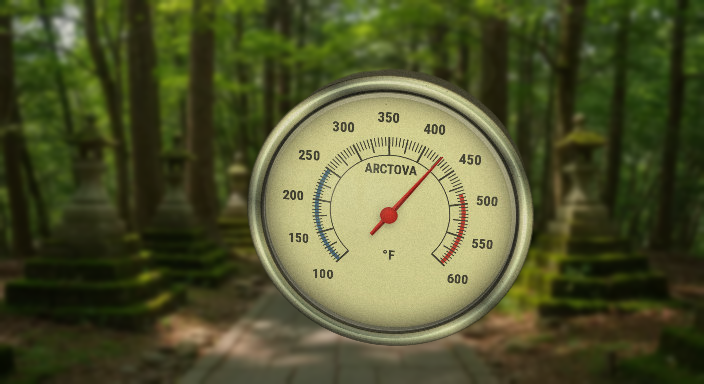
425 °F
